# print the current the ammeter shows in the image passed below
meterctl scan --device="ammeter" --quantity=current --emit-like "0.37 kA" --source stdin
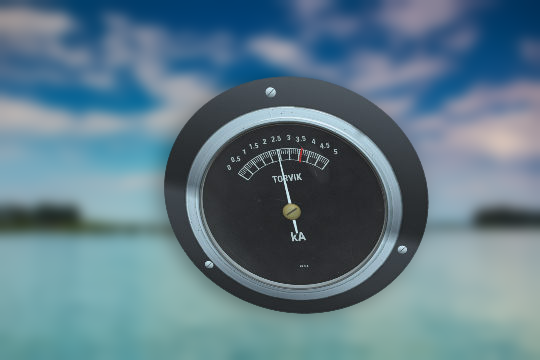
2.5 kA
